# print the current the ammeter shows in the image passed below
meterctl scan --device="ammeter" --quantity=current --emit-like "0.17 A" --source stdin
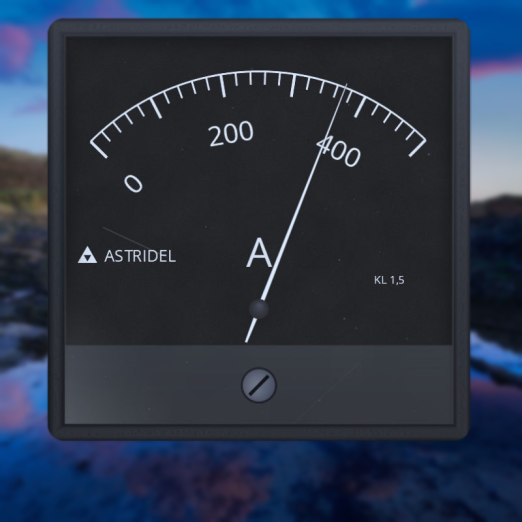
370 A
